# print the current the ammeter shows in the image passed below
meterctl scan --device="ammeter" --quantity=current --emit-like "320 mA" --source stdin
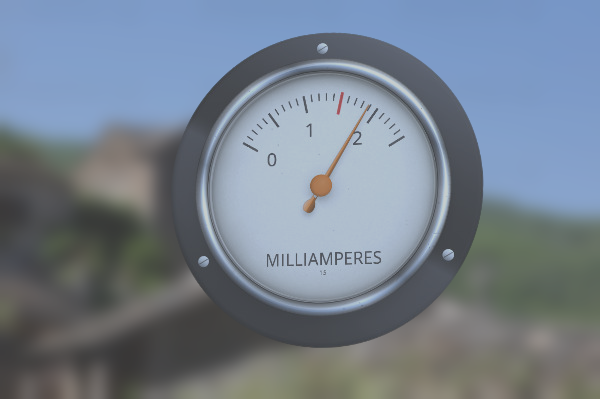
1.9 mA
